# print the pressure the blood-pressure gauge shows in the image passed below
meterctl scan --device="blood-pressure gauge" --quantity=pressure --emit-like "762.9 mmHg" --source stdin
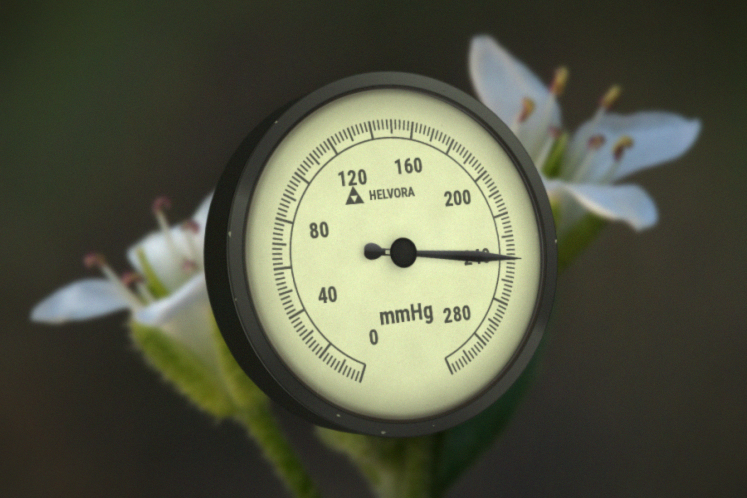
240 mmHg
